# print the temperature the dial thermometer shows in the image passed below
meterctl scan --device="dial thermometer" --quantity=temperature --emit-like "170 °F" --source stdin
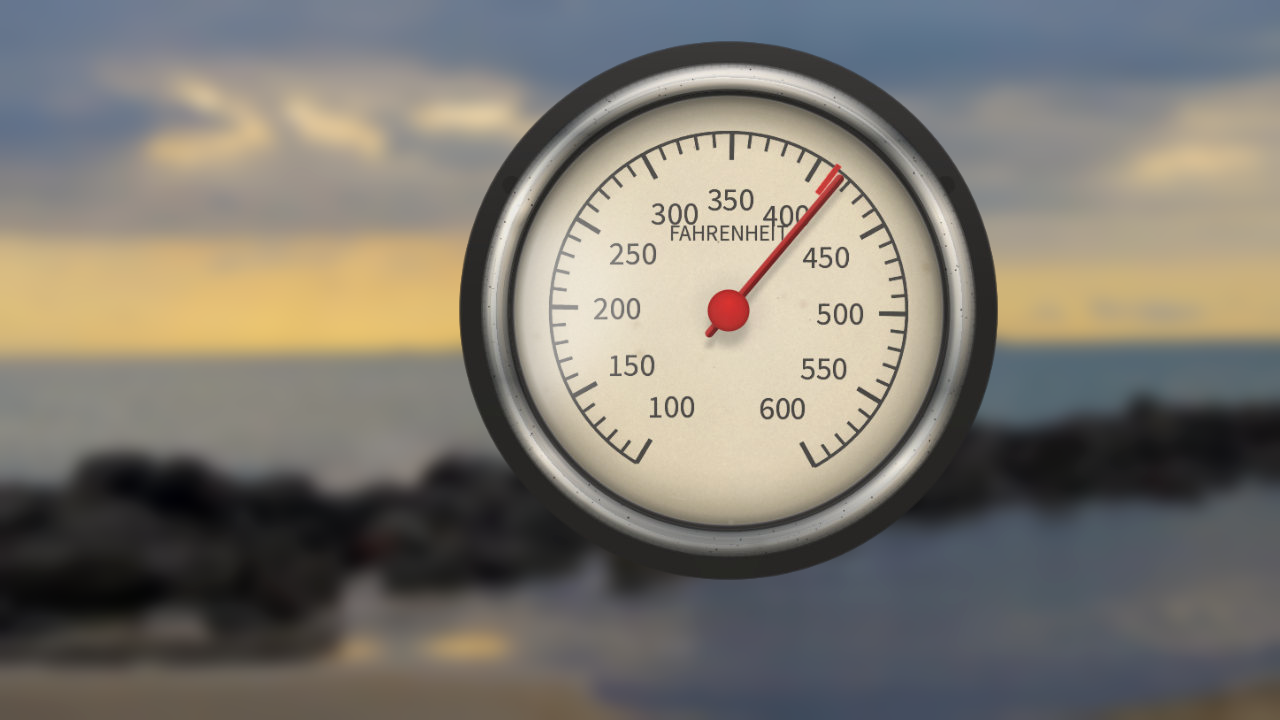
415 °F
